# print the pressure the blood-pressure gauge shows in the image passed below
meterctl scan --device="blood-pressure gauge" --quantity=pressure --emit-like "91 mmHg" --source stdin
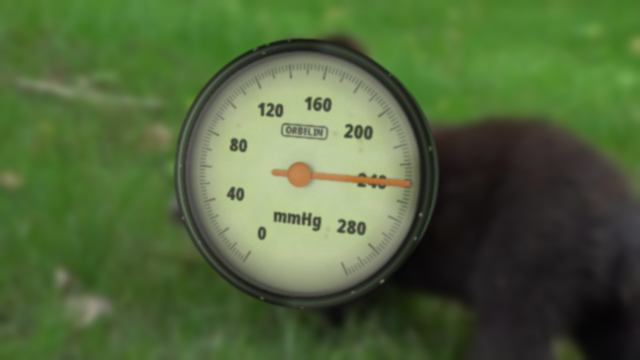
240 mmHg
